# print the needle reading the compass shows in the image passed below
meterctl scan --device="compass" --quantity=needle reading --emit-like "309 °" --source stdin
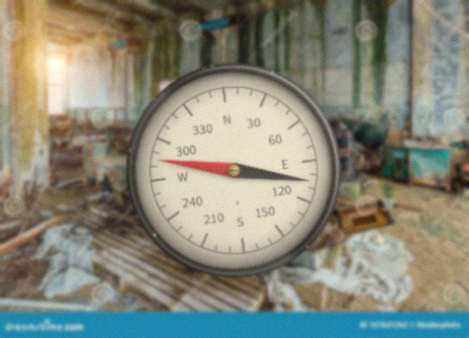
285 °
